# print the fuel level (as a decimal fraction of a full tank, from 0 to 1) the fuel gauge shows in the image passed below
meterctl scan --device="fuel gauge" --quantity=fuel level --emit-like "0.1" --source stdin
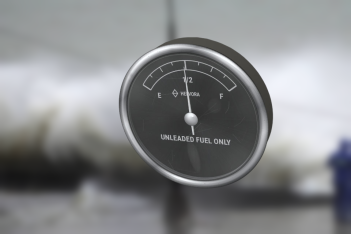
0.5
